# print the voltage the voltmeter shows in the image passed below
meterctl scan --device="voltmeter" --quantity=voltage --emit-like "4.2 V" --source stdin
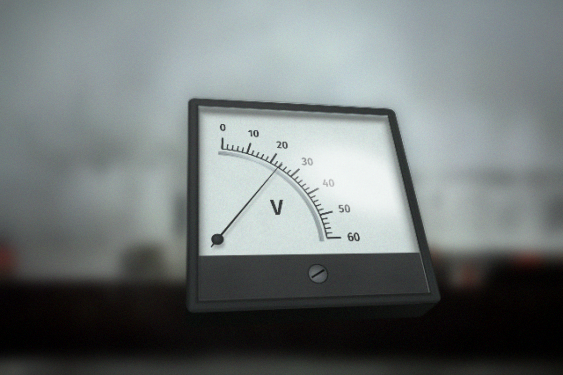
24 V
